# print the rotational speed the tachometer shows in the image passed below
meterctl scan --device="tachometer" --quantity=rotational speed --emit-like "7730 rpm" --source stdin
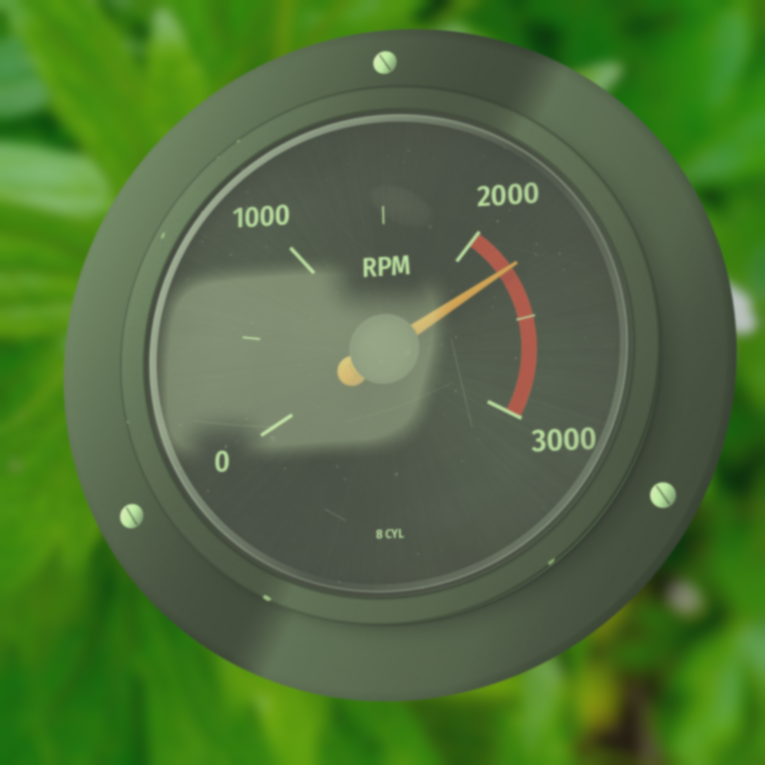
2250 rpm
